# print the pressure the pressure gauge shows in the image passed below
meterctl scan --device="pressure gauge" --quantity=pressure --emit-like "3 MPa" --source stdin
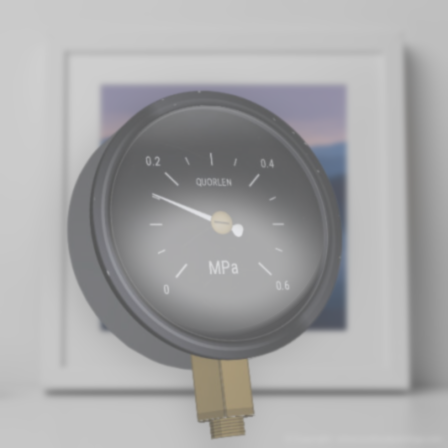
0.15 MPa
